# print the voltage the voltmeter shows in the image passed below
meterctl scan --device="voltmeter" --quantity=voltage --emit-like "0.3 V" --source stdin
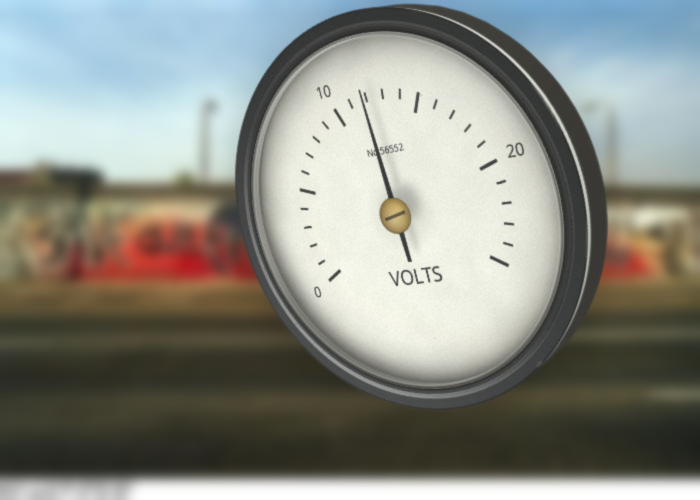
12 V
